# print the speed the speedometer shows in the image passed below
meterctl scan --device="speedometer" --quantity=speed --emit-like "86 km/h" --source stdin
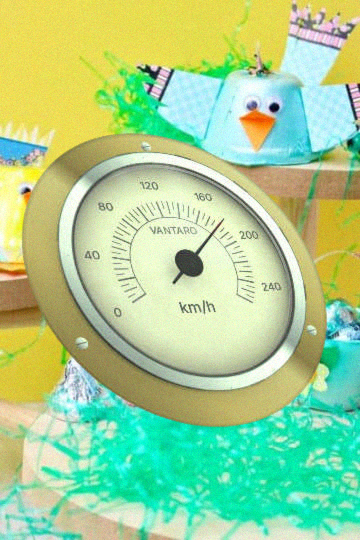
180 km/h
